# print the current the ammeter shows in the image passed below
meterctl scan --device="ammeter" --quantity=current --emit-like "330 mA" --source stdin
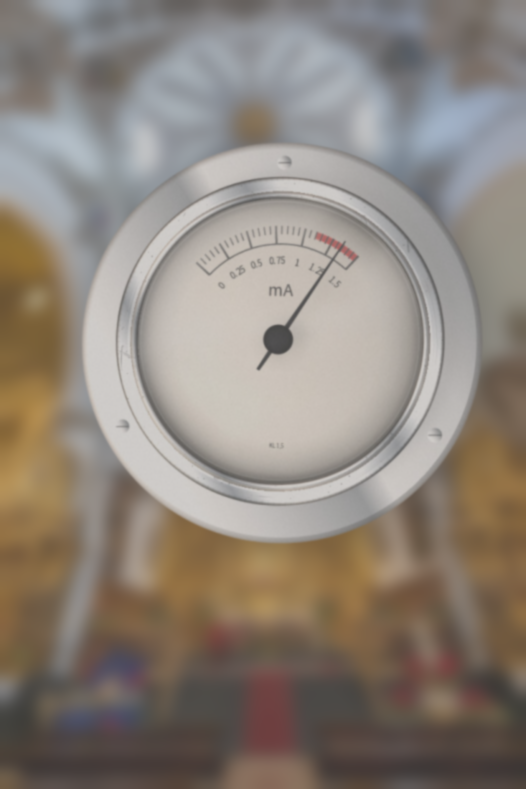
1.35 mA
